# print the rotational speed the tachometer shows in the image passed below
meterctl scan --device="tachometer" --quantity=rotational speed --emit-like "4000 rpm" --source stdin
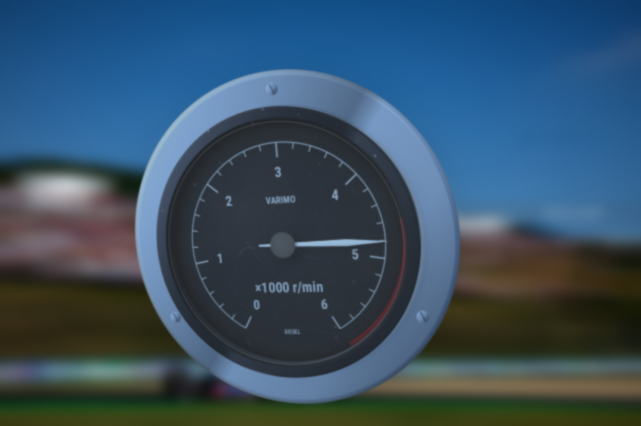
4800 rpm
